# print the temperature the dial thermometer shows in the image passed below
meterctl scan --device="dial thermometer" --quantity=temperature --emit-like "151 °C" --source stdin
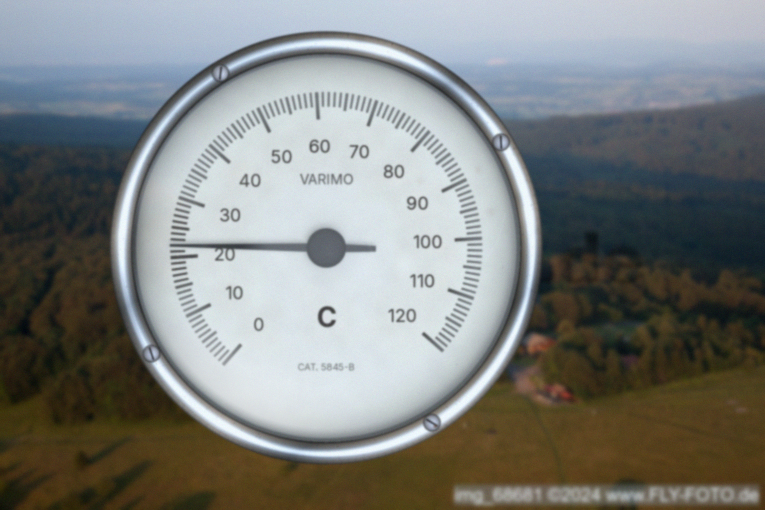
22 °C
